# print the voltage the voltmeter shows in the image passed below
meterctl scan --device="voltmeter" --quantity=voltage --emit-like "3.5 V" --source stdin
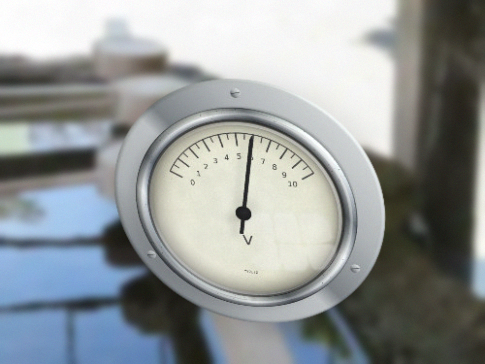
6 V
